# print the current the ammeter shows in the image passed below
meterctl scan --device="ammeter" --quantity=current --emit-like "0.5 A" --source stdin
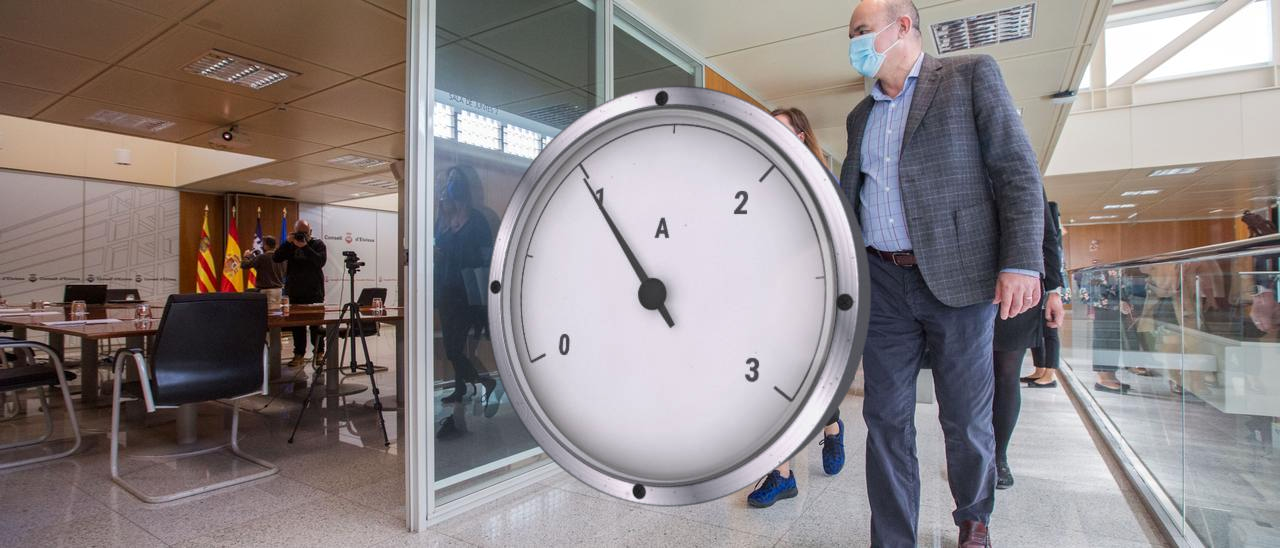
1 A
